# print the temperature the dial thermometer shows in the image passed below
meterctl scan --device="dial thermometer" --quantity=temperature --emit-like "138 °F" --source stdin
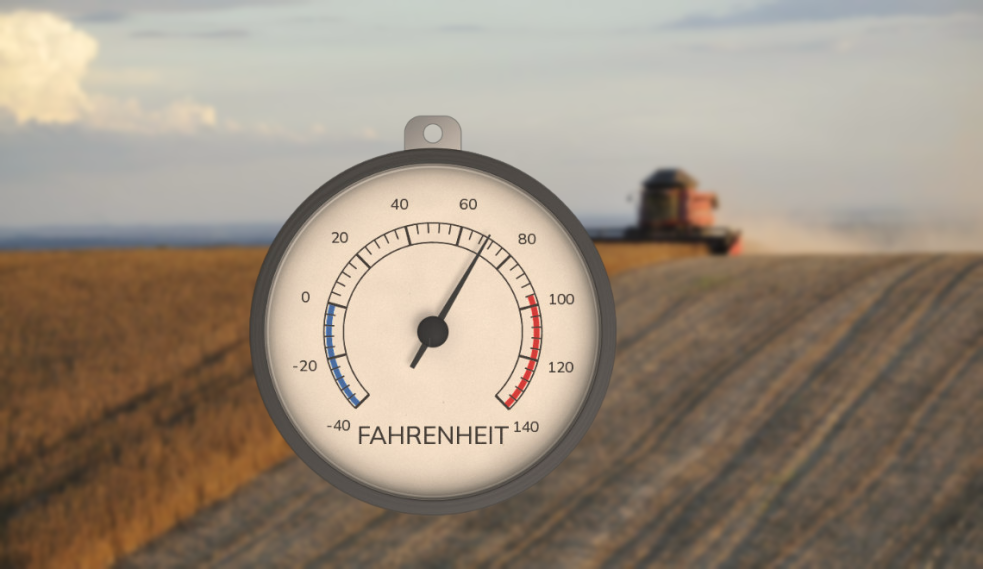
70 °F
